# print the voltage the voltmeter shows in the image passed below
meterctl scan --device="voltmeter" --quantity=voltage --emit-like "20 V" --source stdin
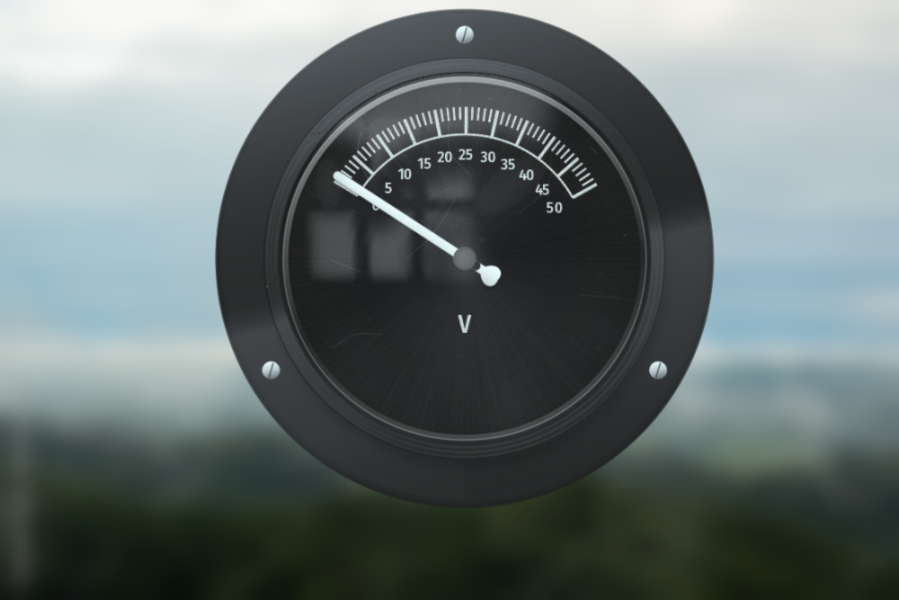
1 V
